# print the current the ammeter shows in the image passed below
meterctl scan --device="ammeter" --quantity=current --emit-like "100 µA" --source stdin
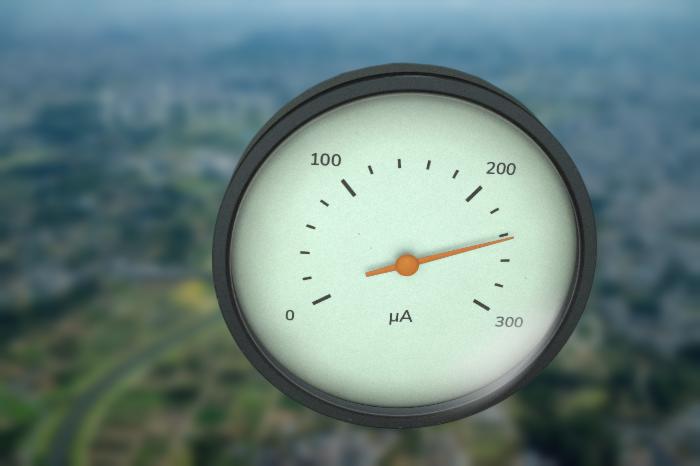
240 µA
